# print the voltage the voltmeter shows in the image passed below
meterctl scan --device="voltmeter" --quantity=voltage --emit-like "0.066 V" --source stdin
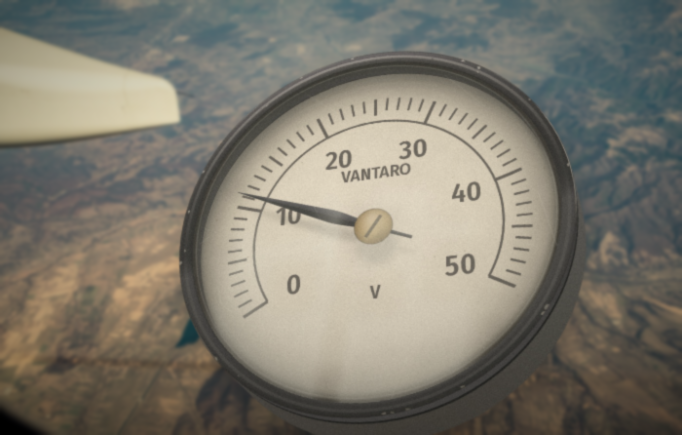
11 V
